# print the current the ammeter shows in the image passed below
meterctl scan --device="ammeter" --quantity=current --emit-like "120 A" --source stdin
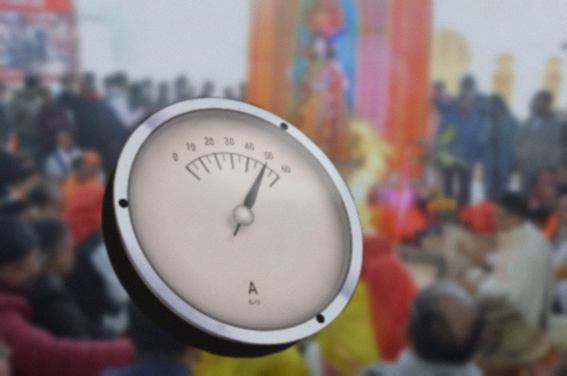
50 A
